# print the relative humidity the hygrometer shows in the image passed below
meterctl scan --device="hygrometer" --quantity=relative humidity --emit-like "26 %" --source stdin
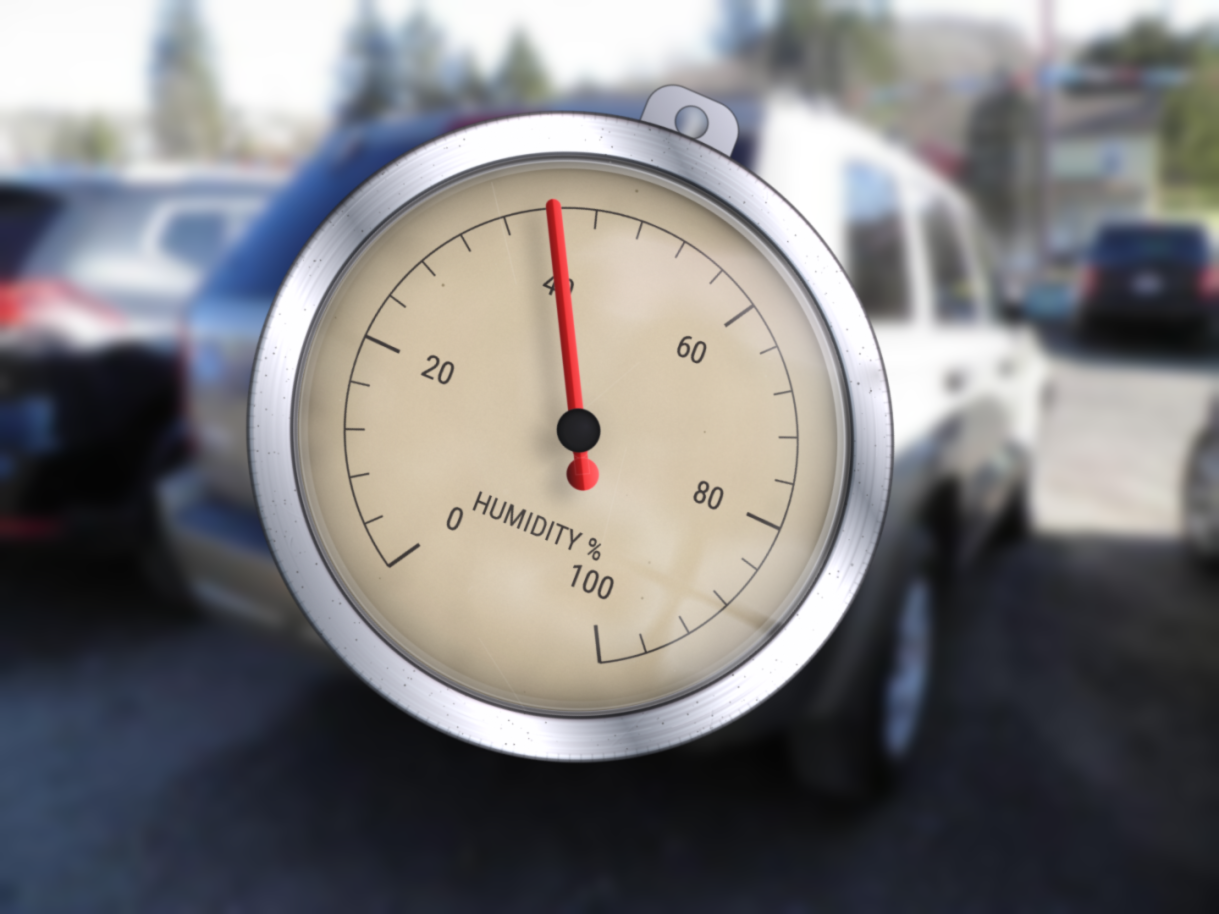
40 %
